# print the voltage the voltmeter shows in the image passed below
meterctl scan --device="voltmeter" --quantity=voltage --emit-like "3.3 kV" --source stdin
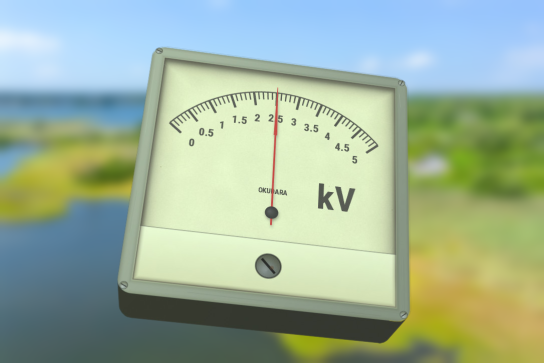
2.5 kV
